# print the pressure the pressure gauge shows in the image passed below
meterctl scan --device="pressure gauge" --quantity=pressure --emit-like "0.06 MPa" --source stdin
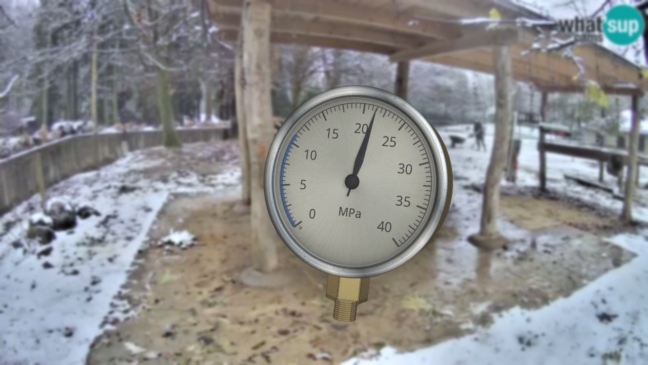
21.5 MPa
